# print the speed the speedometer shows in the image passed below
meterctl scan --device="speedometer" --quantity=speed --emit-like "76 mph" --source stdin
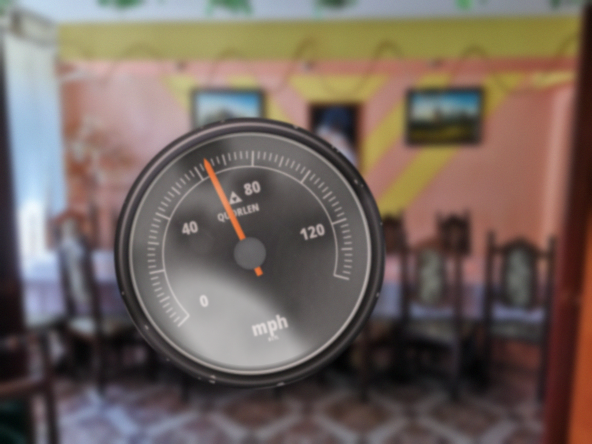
64 mph
